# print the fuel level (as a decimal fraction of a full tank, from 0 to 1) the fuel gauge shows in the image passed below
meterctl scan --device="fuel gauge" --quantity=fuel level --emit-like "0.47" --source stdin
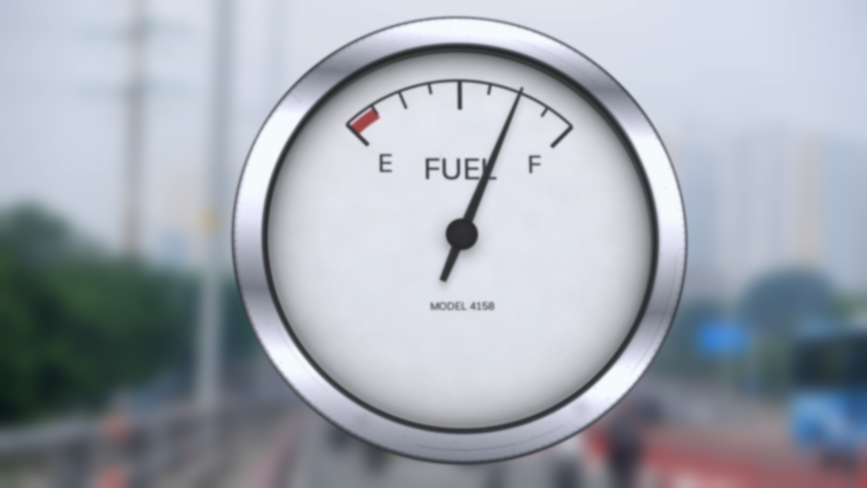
0.75
